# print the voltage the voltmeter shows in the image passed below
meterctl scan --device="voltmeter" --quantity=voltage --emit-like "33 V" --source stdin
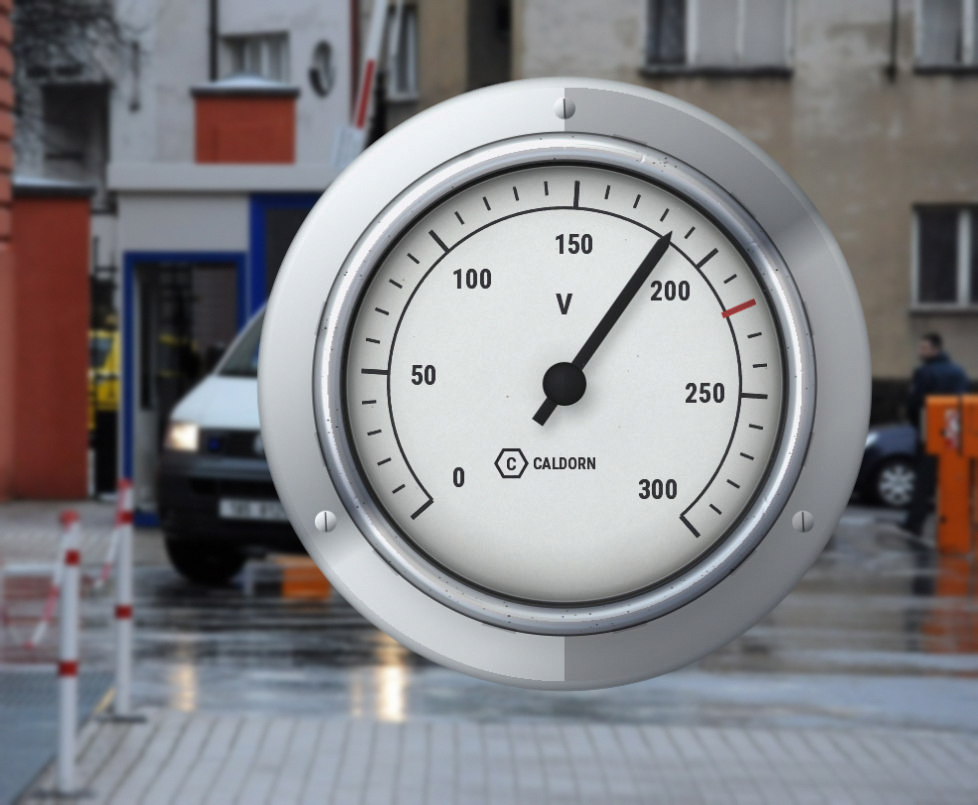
185 V
